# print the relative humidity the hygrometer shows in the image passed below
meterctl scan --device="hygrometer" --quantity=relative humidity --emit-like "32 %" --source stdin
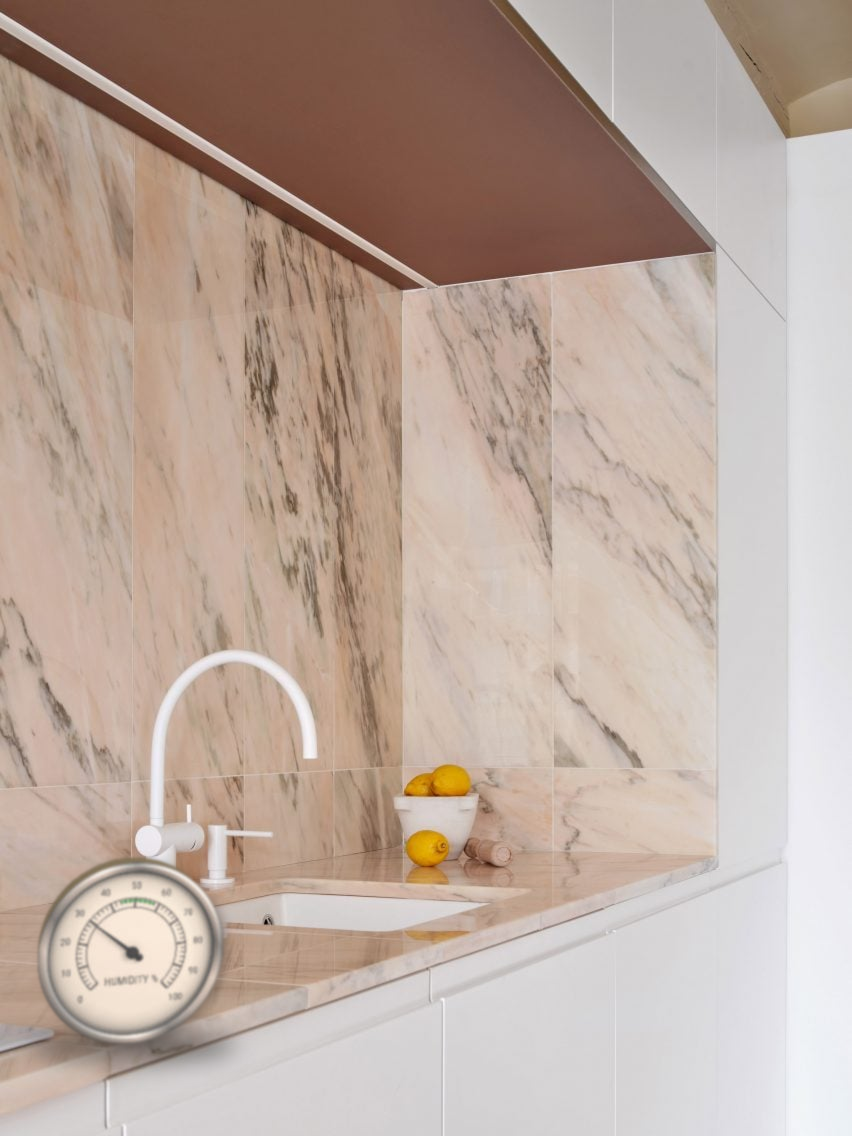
30 %
